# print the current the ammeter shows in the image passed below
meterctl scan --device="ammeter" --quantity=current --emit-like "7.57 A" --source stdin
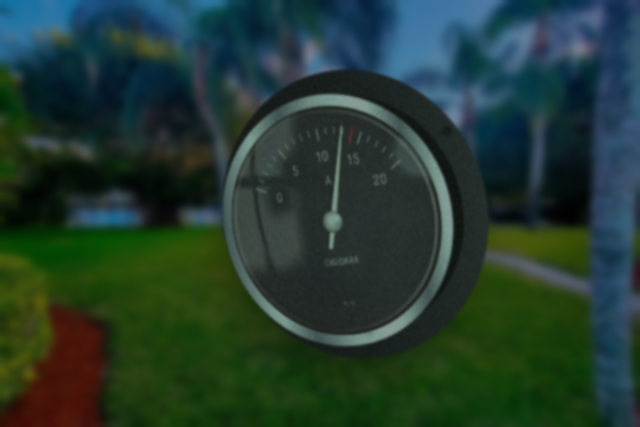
13 A
